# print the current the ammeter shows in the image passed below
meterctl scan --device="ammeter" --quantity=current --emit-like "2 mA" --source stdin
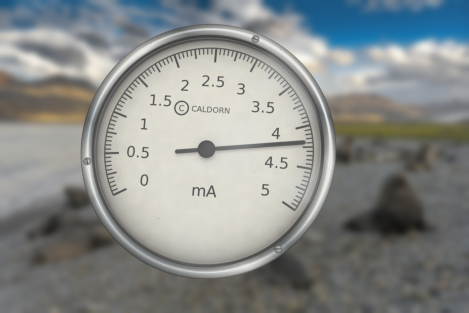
4.2 mA
